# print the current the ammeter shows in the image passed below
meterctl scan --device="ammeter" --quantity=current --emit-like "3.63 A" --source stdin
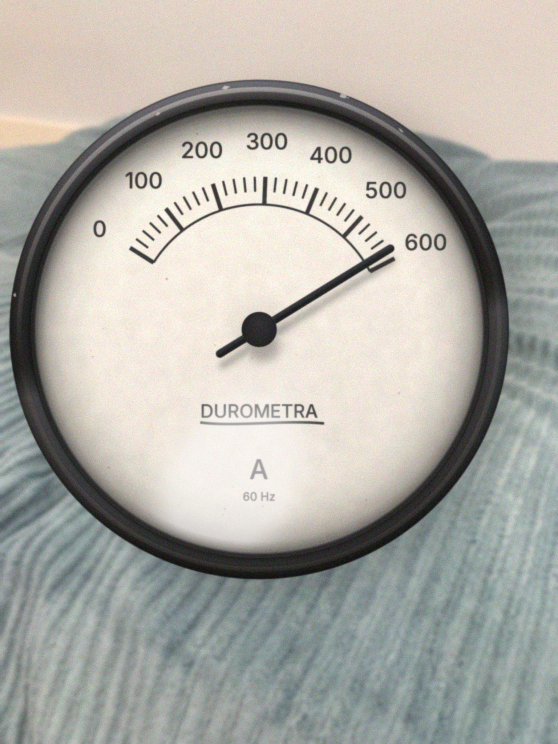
580 A
